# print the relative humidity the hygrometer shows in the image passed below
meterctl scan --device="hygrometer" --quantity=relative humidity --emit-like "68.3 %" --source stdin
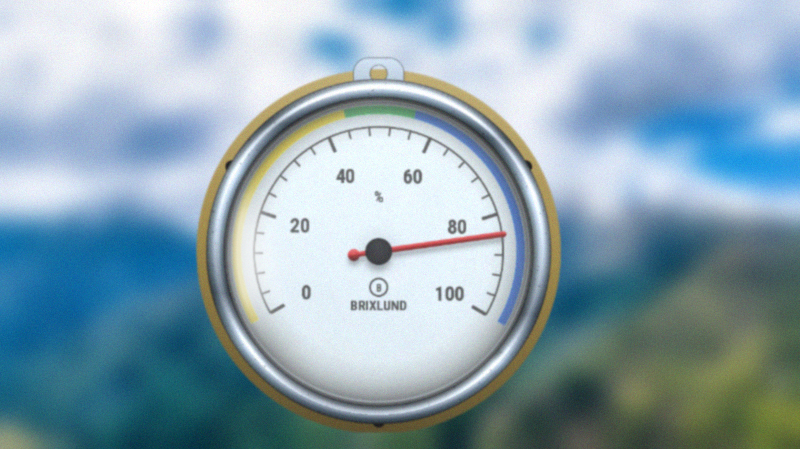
84 %
